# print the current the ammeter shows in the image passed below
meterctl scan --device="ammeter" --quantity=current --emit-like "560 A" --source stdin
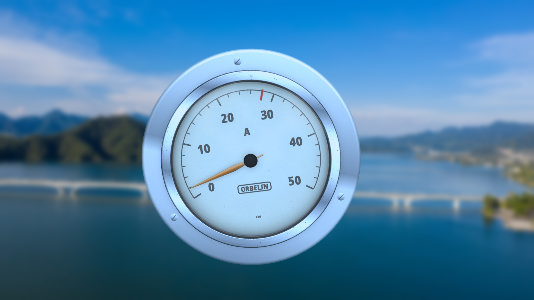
2 A
